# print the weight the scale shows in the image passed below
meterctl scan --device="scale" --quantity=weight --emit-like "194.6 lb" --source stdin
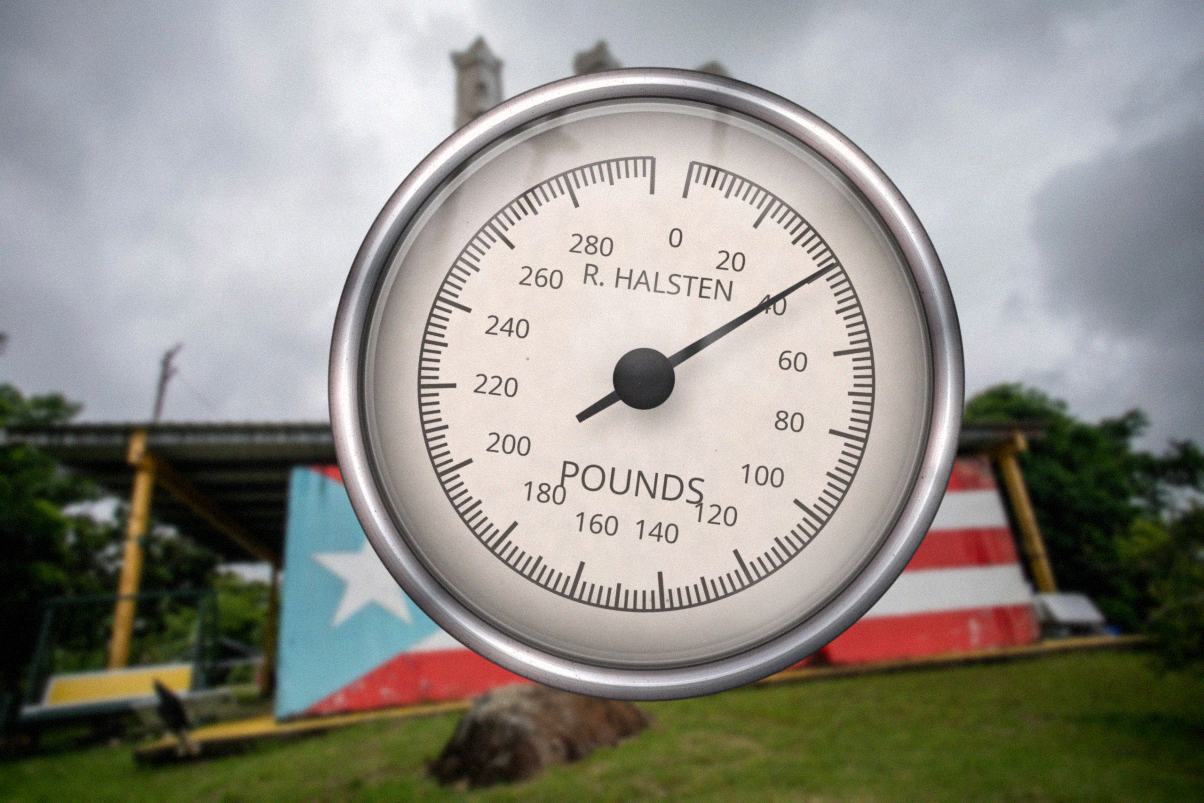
40 lb
